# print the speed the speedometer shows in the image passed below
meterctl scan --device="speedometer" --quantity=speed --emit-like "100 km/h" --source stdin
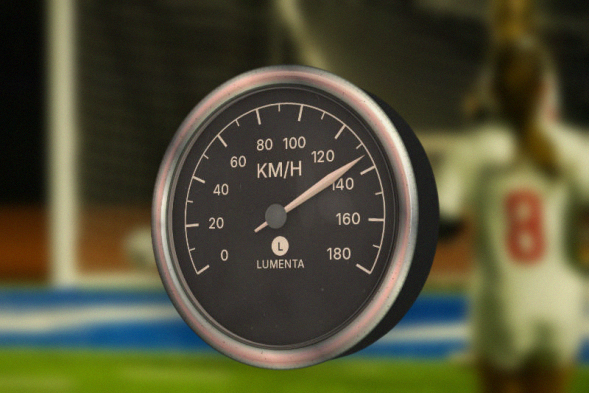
135 km/h
